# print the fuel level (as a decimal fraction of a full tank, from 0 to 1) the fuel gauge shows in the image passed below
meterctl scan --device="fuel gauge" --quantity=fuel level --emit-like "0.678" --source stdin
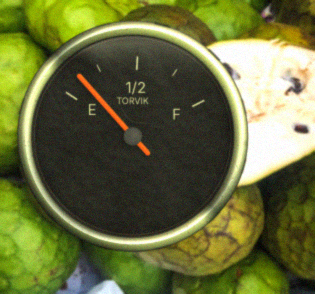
0.125
